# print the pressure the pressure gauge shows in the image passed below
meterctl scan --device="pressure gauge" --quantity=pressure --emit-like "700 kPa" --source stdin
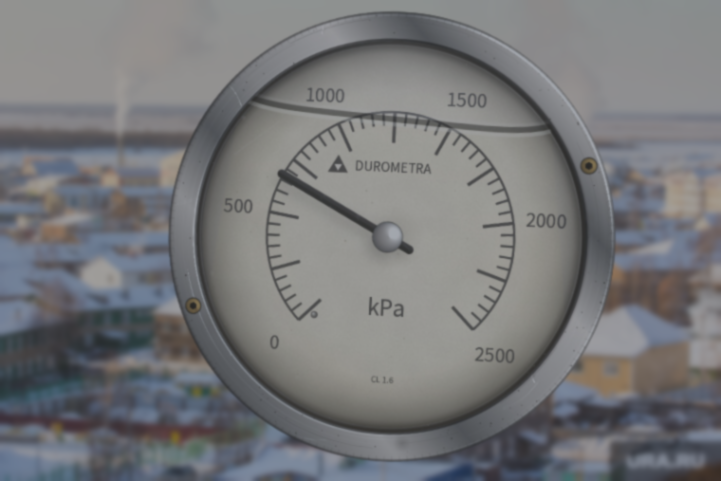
675 kPa
